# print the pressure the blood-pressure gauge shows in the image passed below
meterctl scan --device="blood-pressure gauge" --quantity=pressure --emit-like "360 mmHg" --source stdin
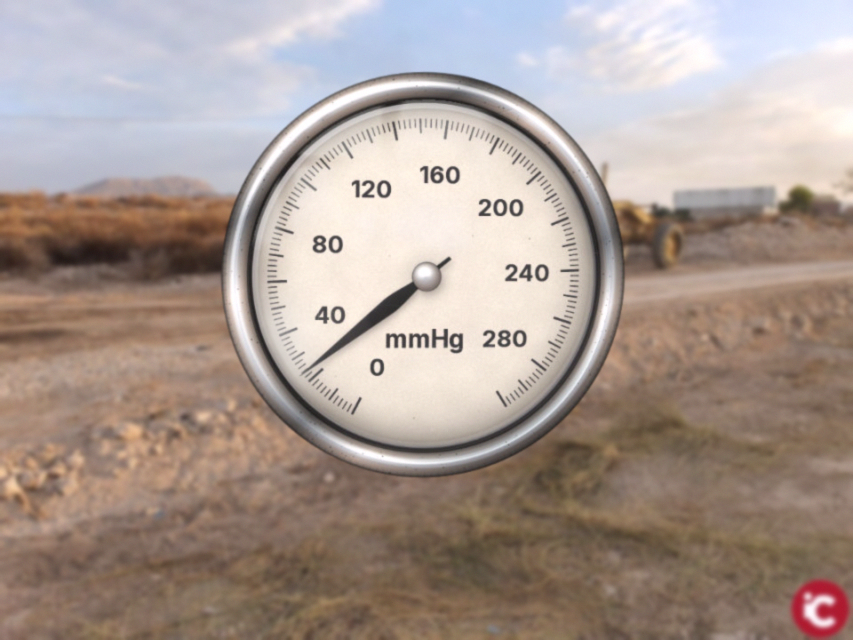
24 mmHg
